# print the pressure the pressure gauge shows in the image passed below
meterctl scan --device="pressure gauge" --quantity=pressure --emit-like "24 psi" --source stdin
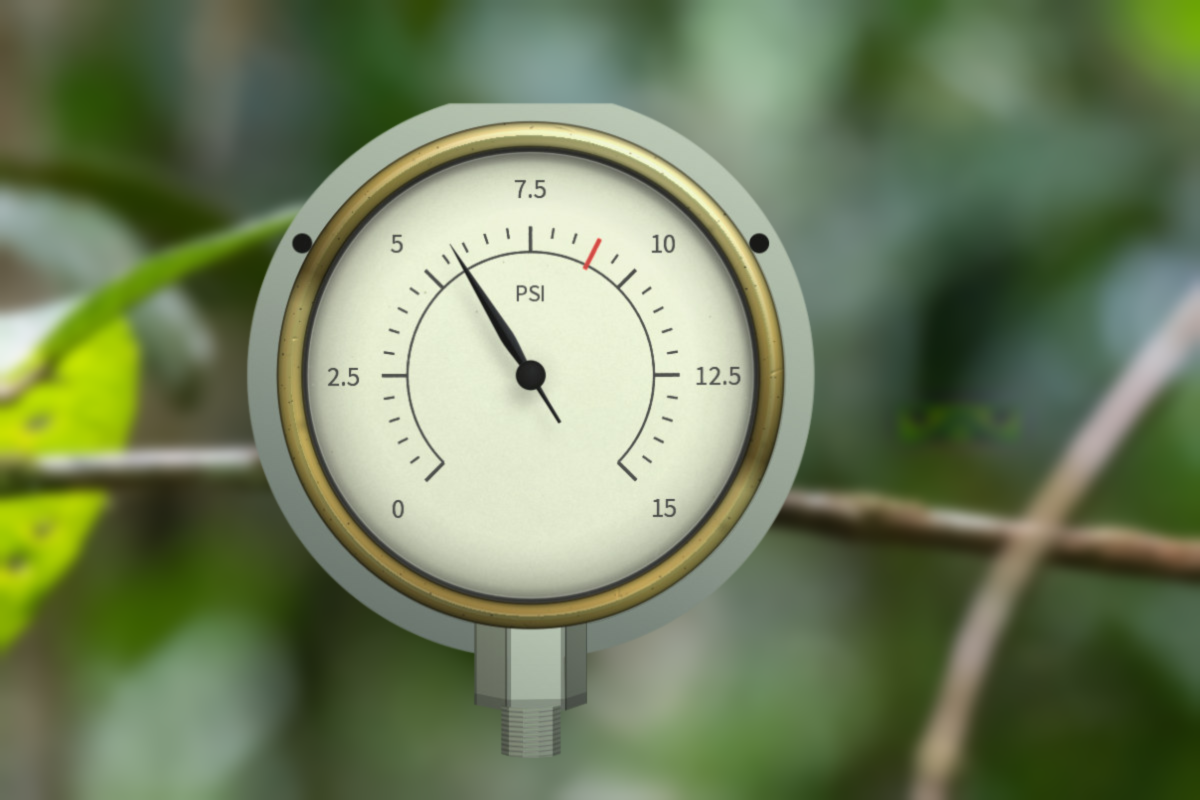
5.75 psi
